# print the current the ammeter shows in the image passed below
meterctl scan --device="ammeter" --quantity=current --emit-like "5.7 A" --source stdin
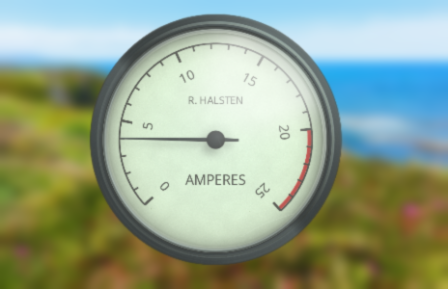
4 A
